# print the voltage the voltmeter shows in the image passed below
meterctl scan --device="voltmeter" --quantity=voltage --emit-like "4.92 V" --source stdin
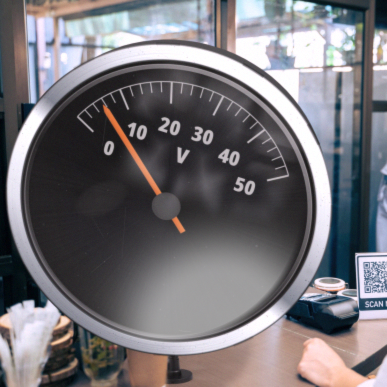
6 V
